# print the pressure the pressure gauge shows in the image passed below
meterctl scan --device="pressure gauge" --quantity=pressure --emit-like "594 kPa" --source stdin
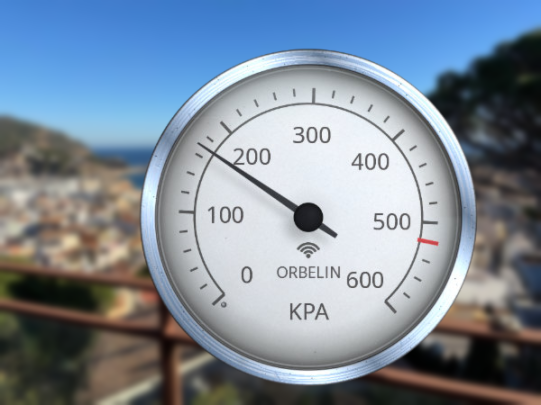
170 kPa
